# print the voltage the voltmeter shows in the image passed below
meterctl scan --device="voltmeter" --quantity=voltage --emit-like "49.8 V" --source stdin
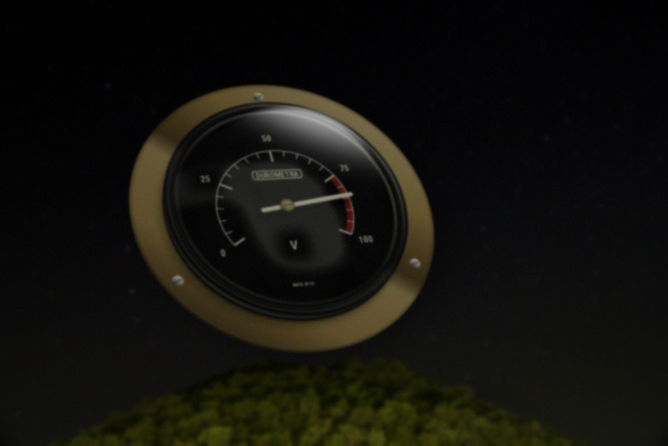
85 V
